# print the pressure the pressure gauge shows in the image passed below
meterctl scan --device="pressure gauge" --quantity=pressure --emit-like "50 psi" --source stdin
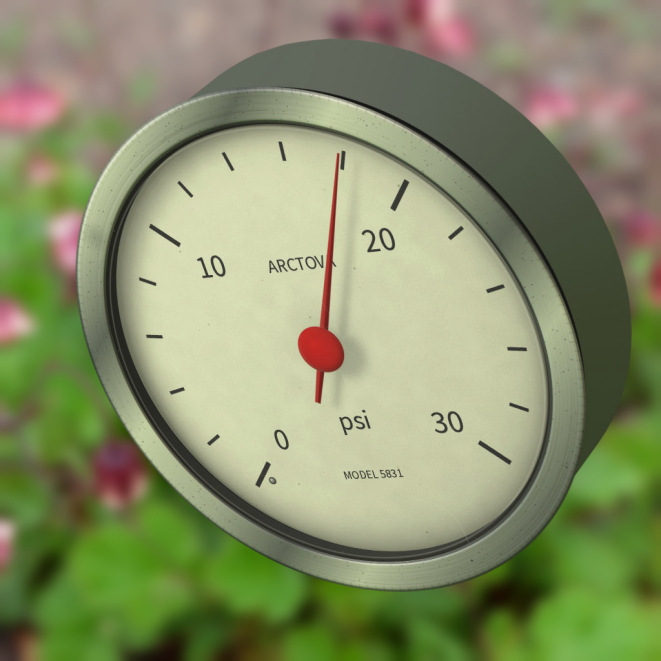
18 psi
